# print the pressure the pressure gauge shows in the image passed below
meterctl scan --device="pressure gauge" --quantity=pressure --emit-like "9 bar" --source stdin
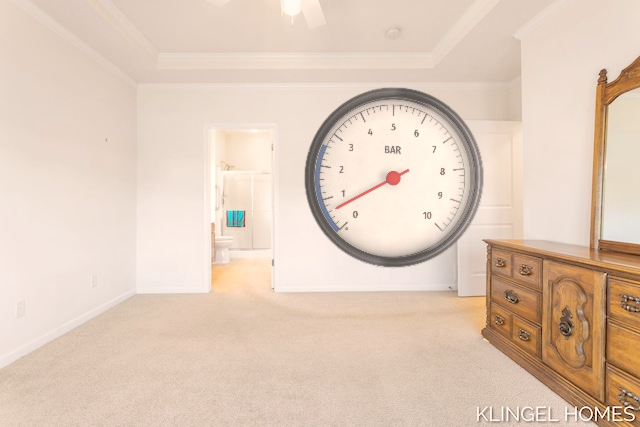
0.6 bar
